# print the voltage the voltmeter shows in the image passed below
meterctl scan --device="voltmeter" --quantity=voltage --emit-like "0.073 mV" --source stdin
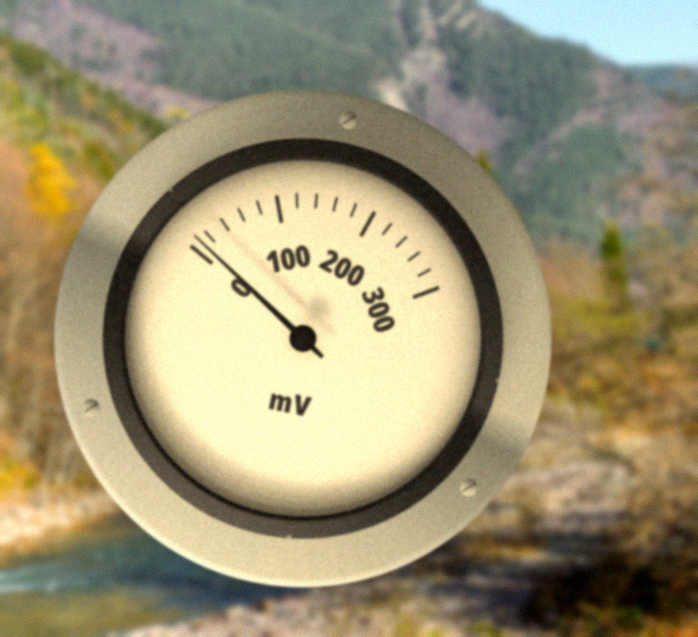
10 mV
